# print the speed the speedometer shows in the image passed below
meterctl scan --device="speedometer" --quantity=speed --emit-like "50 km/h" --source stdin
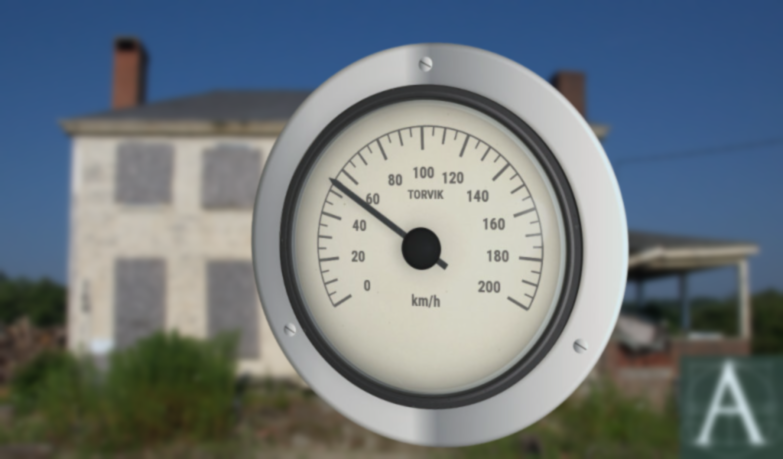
55 km/h
